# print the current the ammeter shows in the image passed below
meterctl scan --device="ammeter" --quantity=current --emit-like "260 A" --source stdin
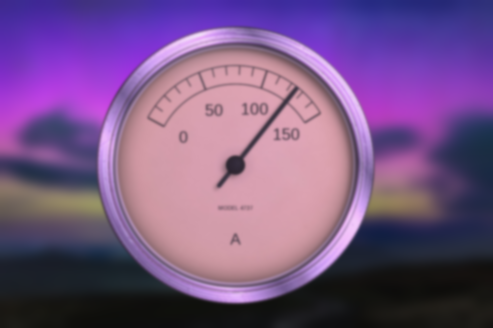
125 A
